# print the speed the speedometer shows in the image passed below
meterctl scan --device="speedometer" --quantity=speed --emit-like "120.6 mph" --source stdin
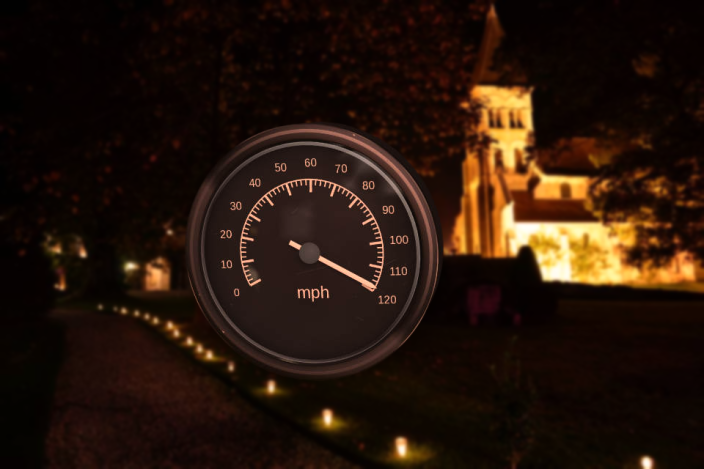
118 mph
